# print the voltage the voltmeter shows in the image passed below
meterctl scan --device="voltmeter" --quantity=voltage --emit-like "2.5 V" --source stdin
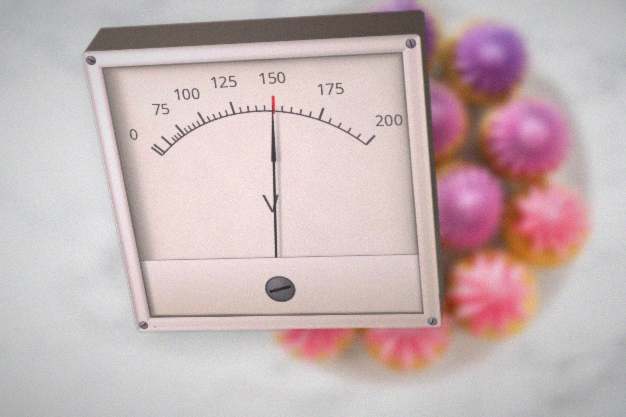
150 V
